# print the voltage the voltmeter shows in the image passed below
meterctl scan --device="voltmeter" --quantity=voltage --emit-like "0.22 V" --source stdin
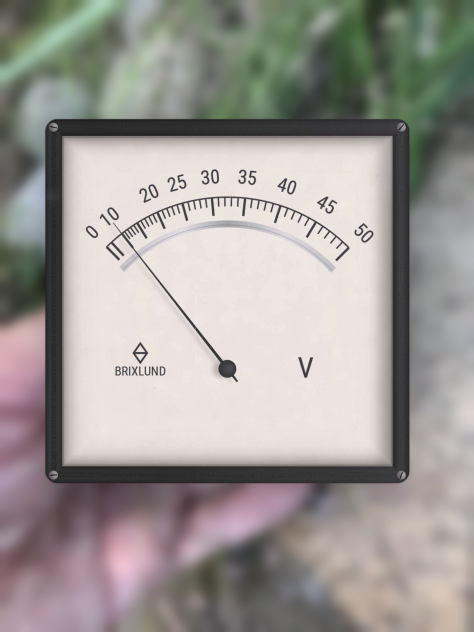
10 V
